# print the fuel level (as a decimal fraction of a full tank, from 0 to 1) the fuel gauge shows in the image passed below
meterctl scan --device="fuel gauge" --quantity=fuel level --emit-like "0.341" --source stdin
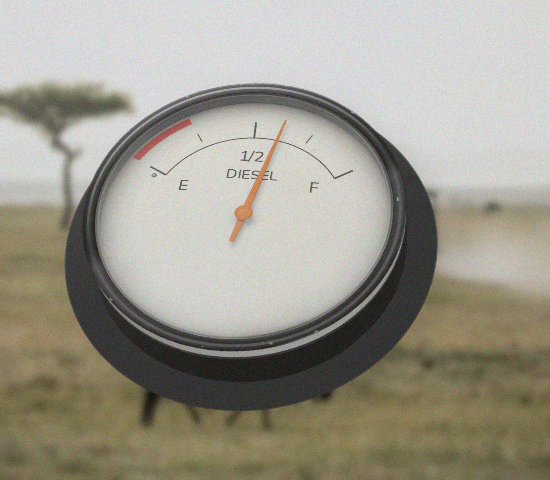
0.625
